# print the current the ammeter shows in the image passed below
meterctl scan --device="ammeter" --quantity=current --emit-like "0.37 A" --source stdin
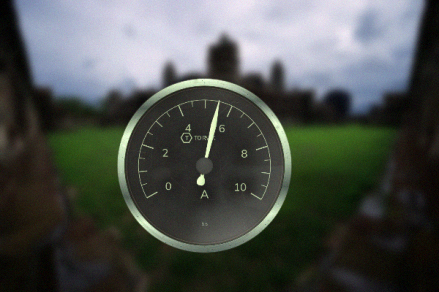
5.5 A
